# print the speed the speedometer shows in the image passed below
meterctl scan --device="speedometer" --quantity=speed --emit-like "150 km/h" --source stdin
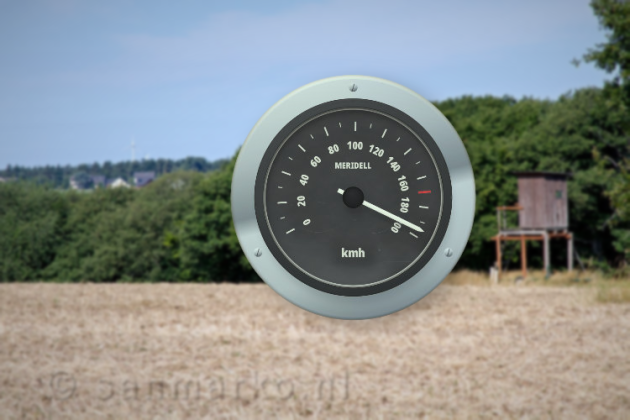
195 km/h
